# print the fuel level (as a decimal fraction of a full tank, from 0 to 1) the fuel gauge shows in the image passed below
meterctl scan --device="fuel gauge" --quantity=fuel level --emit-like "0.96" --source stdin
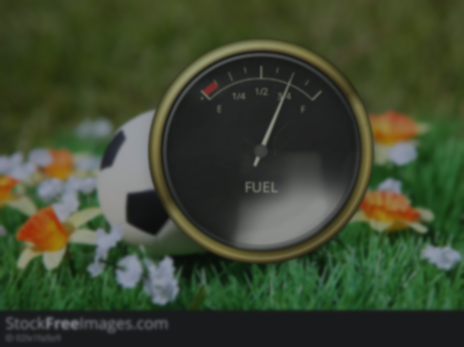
0.75
